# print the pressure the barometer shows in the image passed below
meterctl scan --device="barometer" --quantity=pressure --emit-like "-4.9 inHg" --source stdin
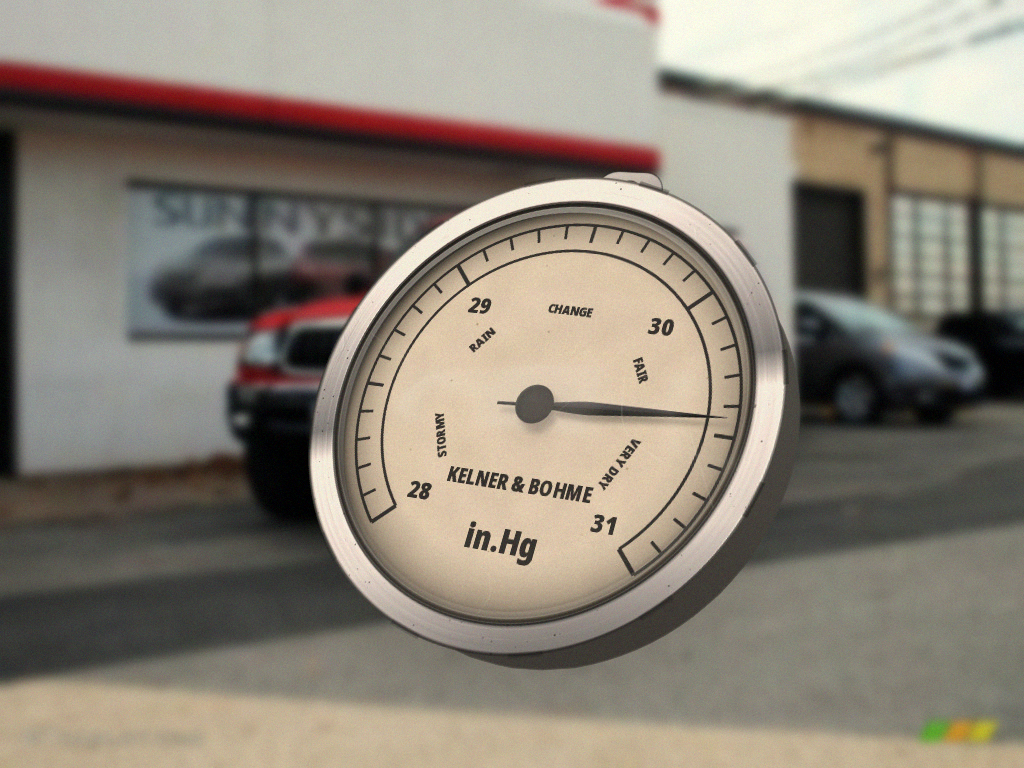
30.45 inHg
